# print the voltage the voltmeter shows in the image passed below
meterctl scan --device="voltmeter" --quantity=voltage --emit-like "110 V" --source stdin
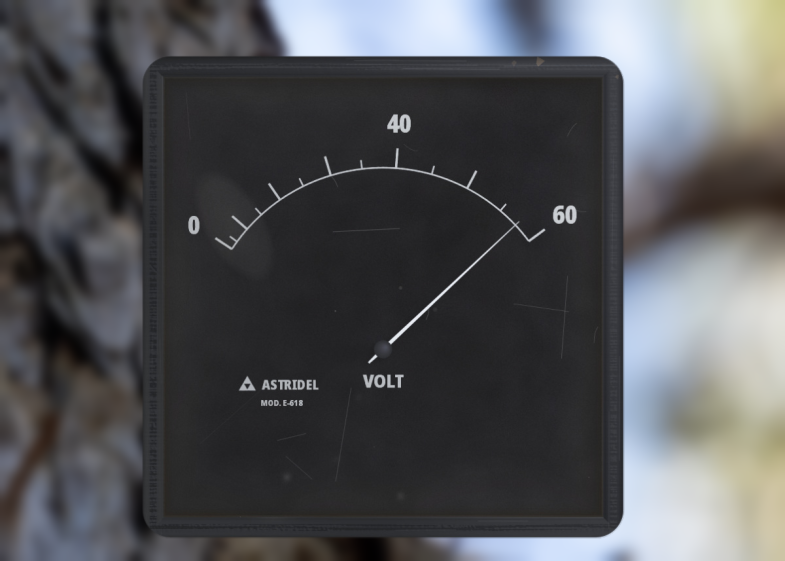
57.5 V
